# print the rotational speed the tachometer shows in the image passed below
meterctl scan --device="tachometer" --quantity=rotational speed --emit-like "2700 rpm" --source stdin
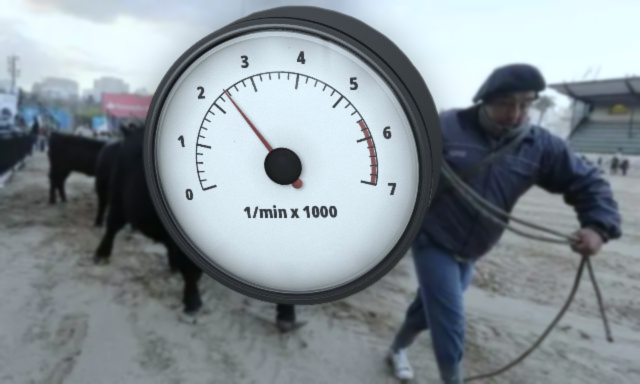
2400 rpm
